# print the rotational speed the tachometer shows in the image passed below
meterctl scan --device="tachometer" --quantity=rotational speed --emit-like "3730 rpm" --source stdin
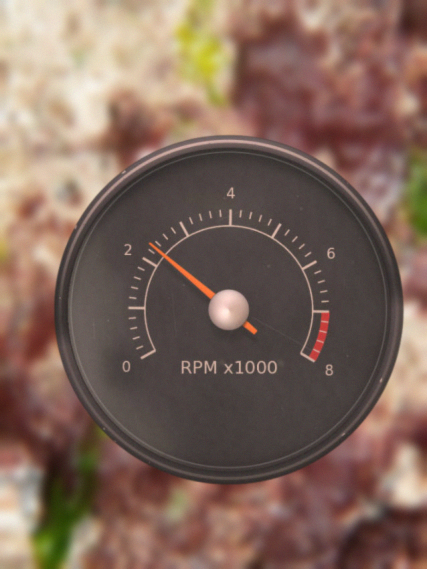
2300 rpm
